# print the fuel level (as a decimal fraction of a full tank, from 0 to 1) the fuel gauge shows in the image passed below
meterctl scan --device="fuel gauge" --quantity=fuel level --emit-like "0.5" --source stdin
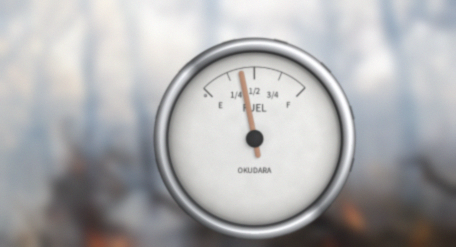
0.375
